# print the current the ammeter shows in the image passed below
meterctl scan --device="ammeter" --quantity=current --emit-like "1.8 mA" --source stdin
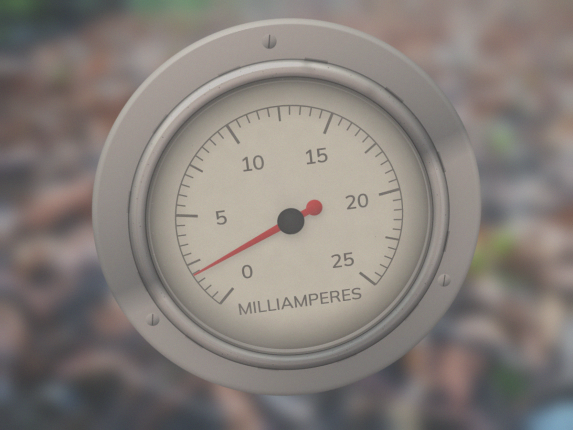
2 mA
